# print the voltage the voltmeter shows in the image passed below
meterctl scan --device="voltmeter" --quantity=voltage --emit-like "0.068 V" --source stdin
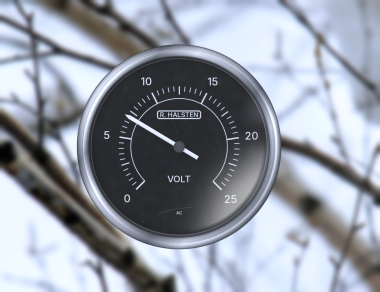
7 V
